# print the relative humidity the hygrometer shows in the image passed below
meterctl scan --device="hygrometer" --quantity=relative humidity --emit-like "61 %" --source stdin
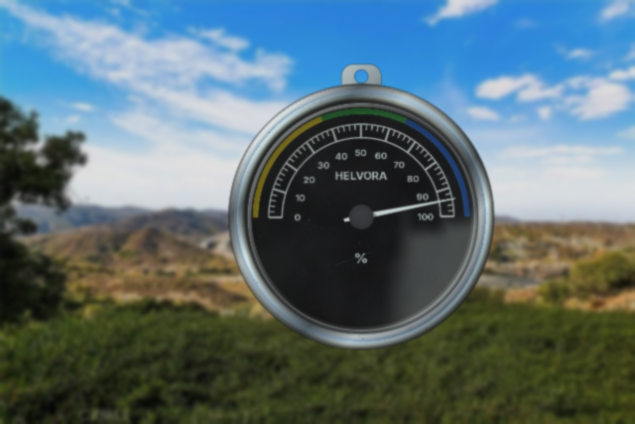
94 %
